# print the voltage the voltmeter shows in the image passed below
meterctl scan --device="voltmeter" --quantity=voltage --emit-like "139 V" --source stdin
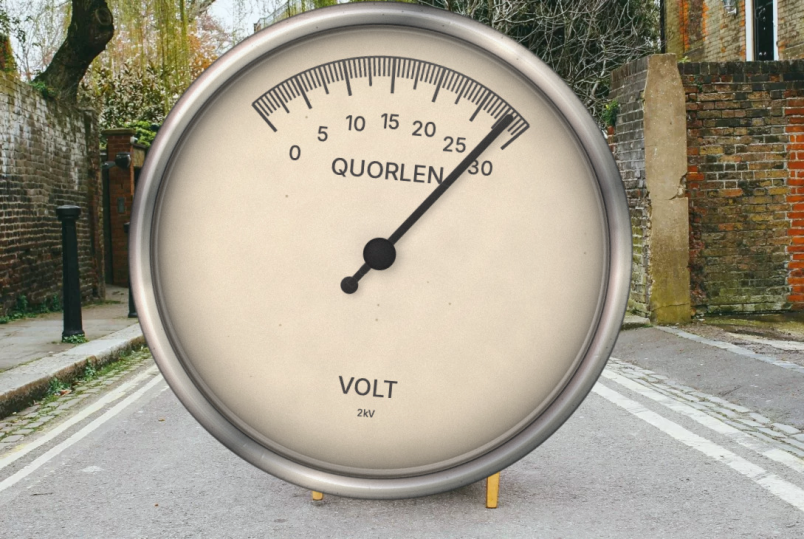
28 V
